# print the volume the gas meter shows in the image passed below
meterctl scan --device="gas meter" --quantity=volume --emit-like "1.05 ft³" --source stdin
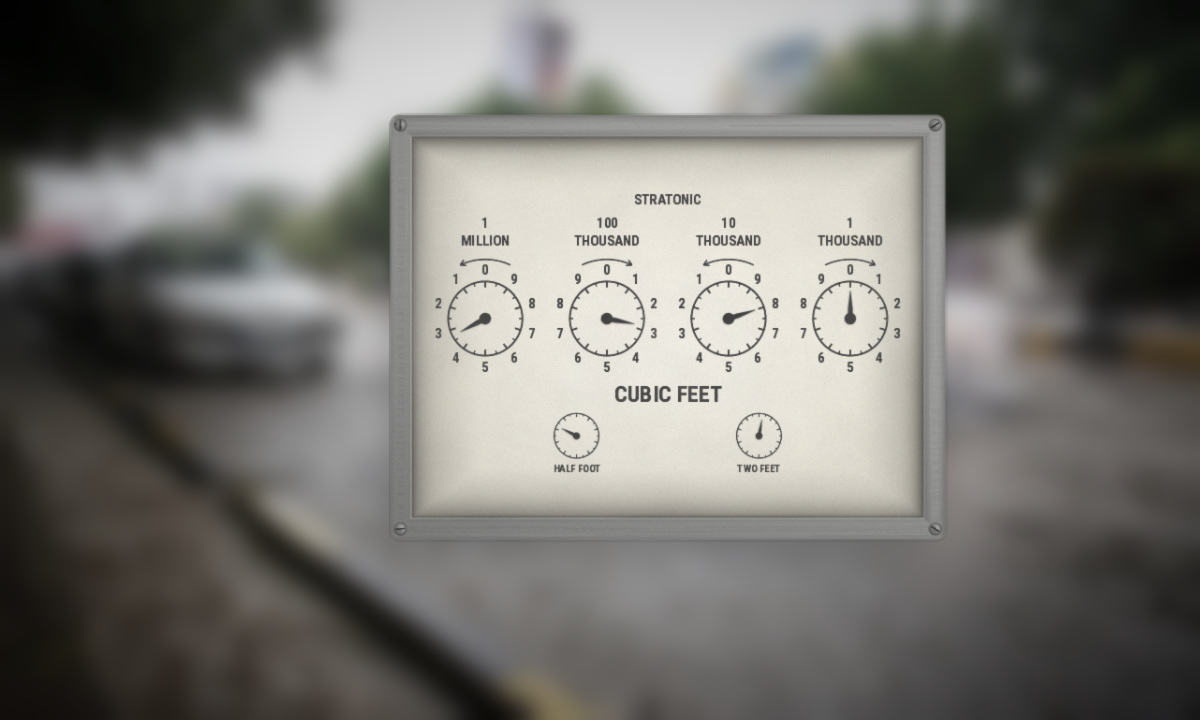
328000 ft³
